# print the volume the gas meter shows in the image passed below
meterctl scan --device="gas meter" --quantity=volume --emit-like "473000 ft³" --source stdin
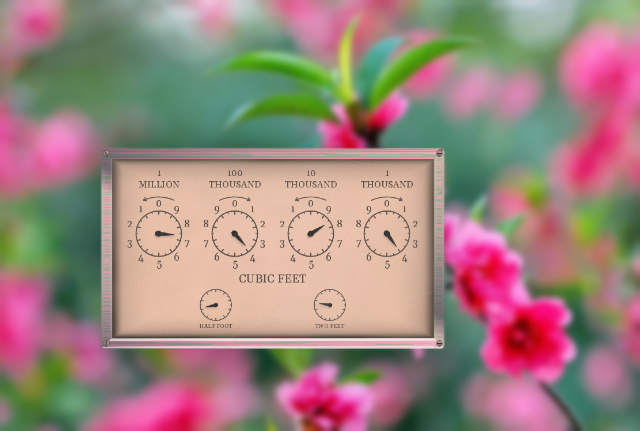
738400 ft³
